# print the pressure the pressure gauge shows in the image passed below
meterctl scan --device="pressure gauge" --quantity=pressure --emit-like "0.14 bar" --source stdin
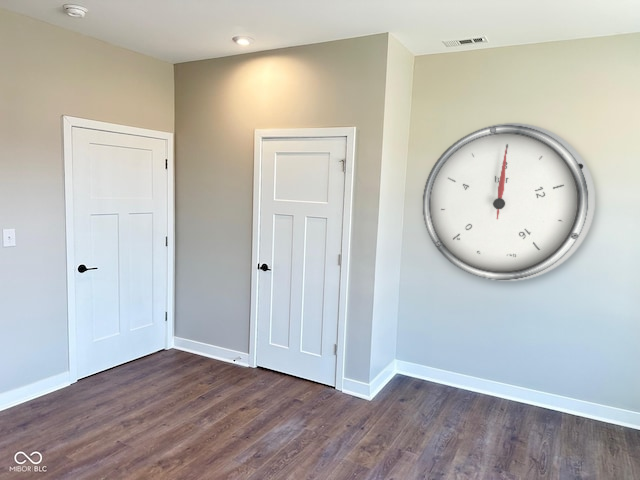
8 bar
